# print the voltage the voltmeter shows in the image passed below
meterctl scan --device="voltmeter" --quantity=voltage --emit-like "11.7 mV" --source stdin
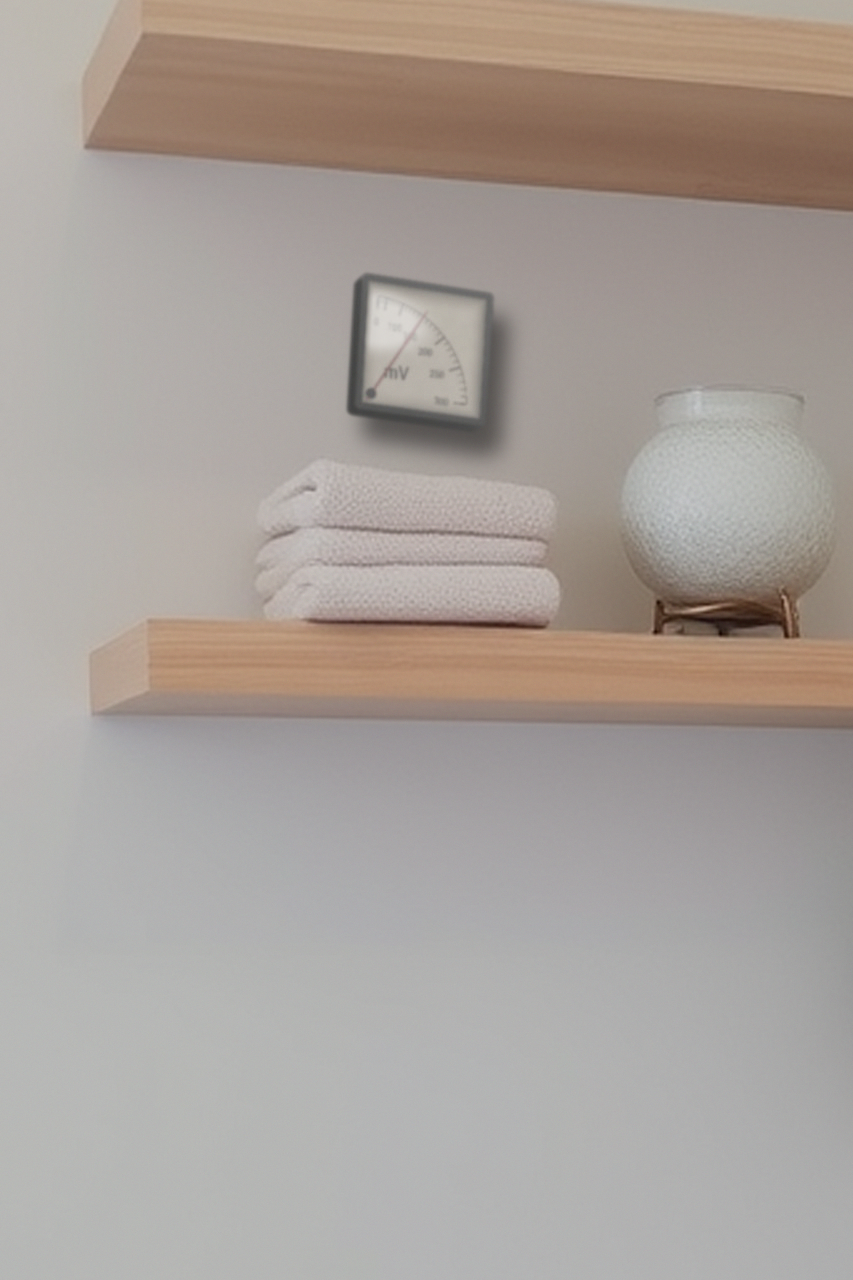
150 mV
